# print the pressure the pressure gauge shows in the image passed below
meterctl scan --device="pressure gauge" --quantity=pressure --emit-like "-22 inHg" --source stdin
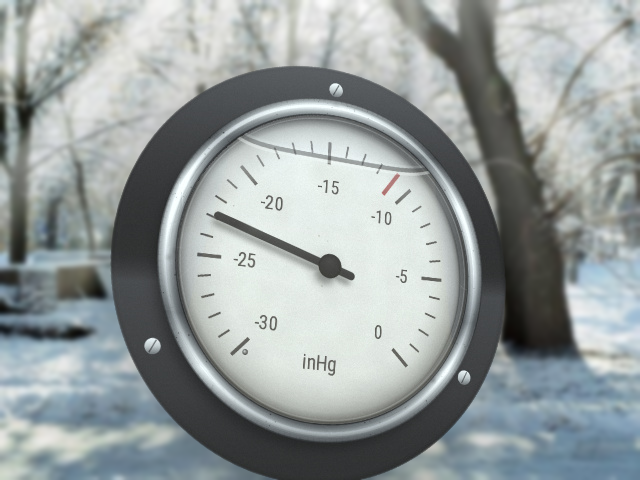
-23 inHg
